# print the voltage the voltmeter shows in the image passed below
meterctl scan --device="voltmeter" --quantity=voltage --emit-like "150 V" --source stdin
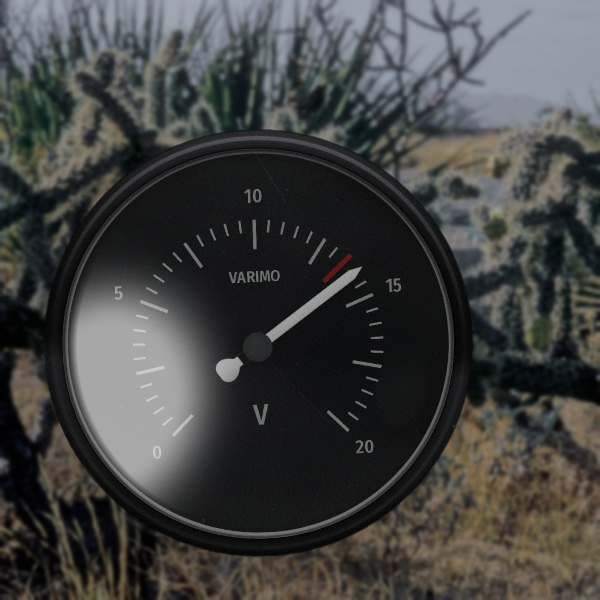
14 V
